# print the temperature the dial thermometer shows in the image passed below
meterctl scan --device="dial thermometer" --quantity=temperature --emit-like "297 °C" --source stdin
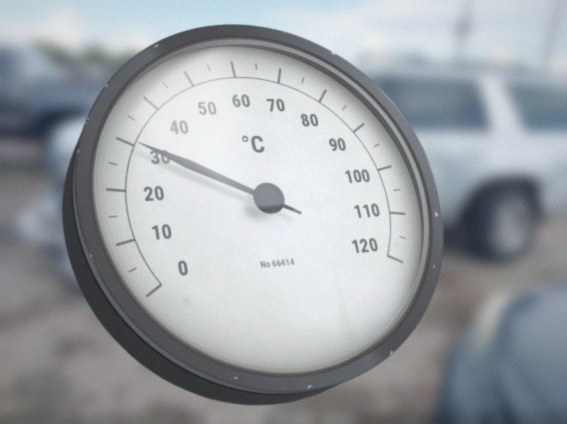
30 °C
